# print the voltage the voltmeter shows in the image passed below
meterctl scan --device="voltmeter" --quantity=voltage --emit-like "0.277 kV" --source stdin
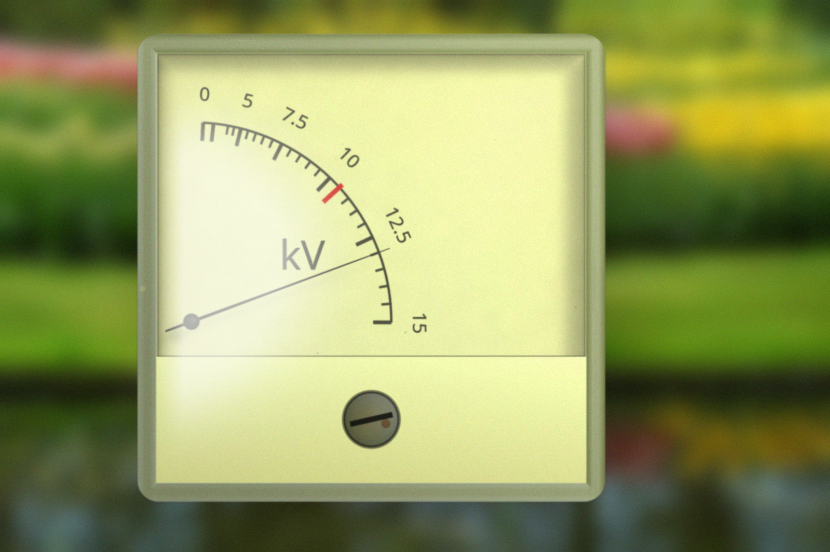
13 kV
